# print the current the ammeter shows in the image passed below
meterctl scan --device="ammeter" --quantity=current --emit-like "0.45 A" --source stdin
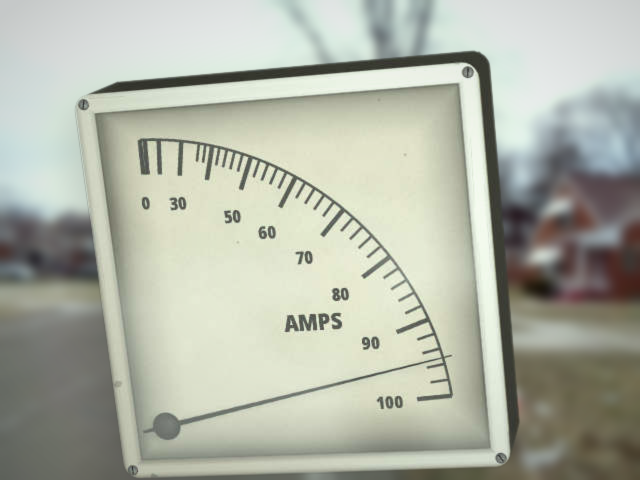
95 A
